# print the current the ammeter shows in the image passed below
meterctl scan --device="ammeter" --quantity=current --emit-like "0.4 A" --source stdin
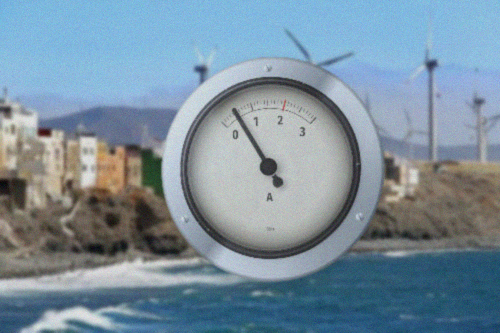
0.5 A
